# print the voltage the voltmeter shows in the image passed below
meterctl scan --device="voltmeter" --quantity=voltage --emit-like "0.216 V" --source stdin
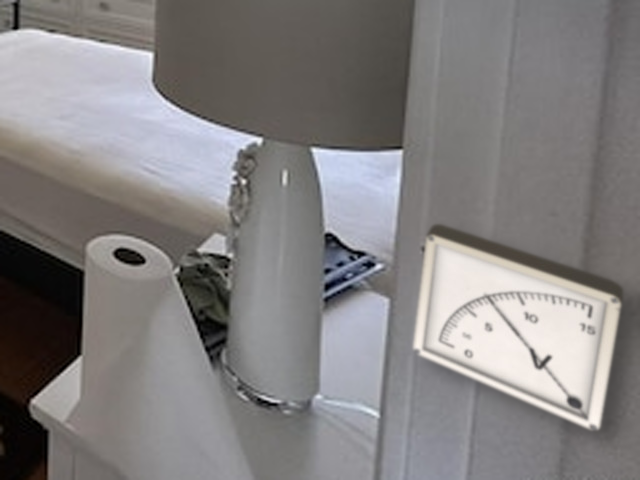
7.5 V
